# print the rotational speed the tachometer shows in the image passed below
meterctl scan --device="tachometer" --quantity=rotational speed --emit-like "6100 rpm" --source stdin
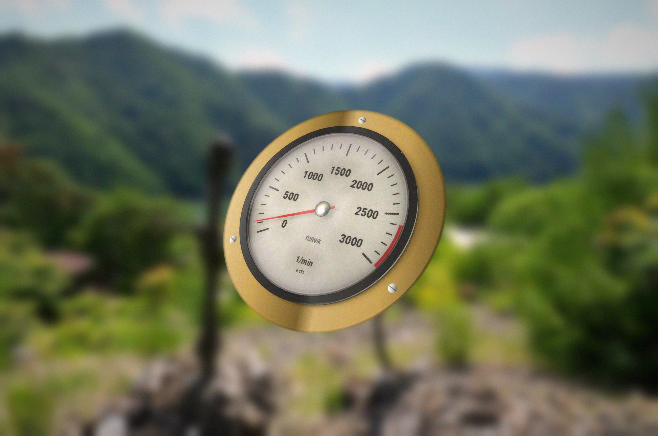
100 rpm
